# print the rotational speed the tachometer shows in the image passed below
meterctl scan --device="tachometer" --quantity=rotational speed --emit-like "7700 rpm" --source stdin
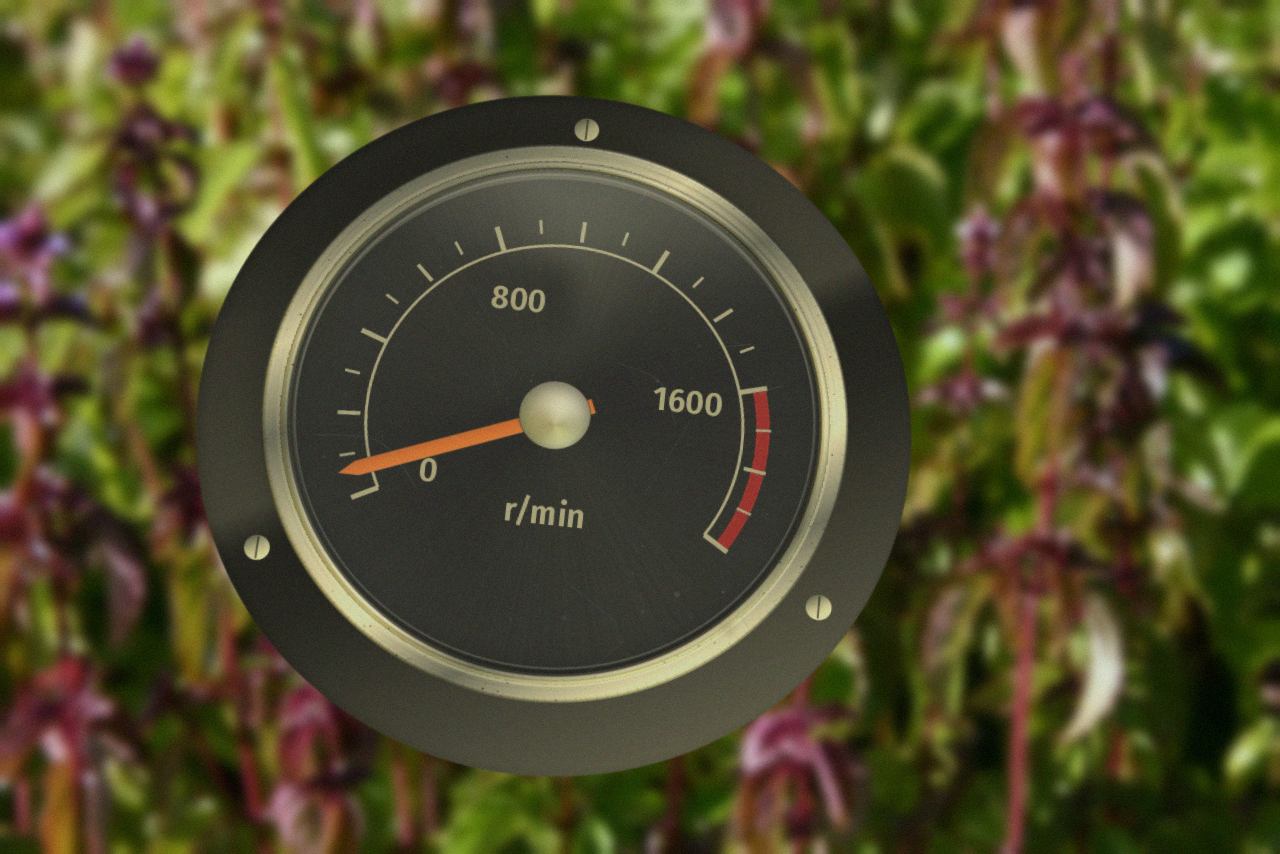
50 rpm
